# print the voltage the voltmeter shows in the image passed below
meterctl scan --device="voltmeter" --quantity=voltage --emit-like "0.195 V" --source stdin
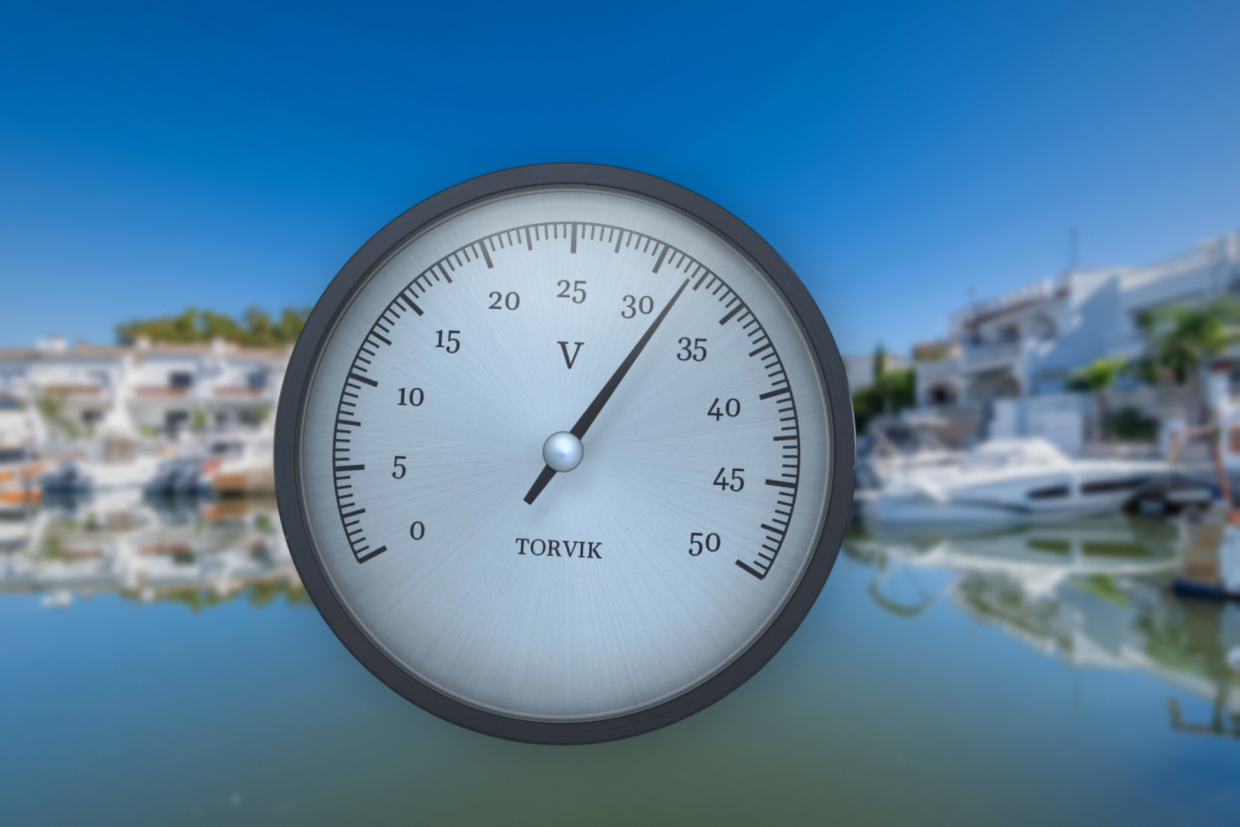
32 V
